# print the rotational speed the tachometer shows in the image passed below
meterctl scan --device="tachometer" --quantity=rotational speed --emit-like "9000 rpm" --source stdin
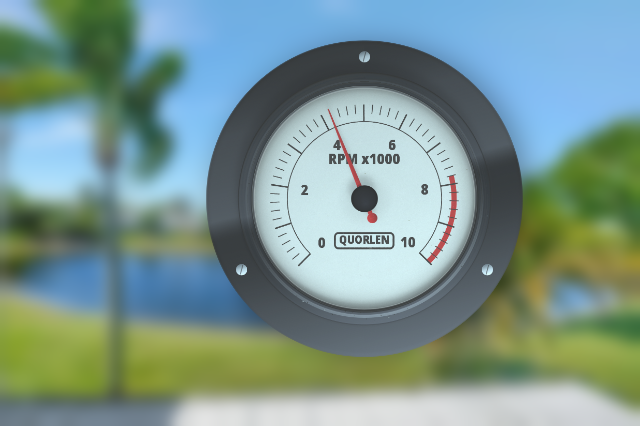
4200 rpm
